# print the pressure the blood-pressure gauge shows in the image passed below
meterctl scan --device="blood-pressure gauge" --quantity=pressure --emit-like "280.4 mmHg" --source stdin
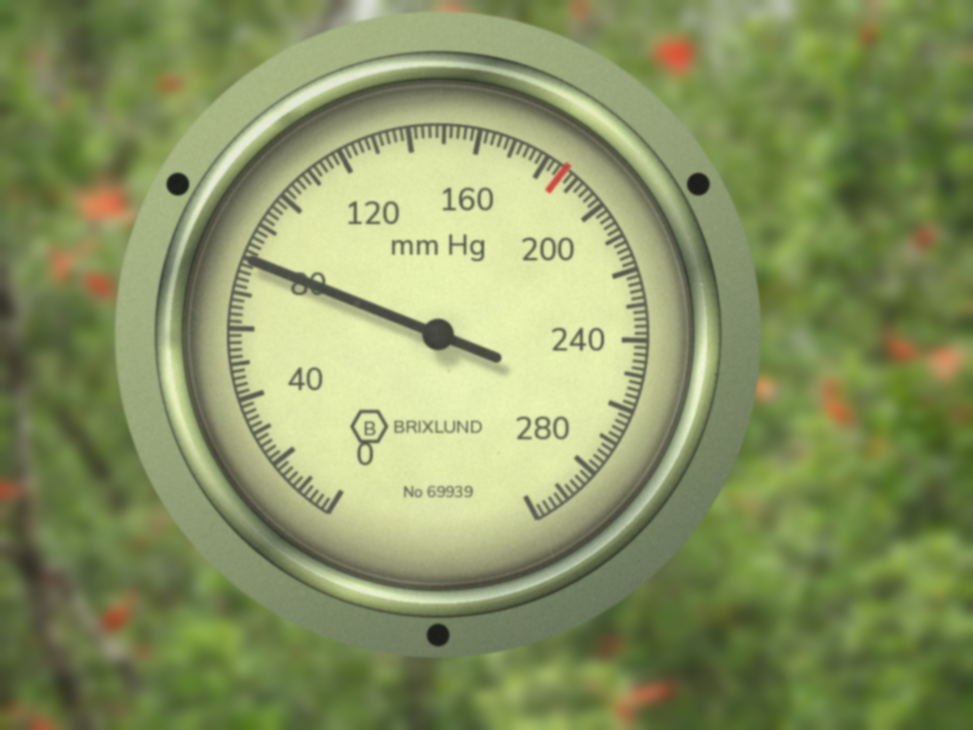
80 mmHg
